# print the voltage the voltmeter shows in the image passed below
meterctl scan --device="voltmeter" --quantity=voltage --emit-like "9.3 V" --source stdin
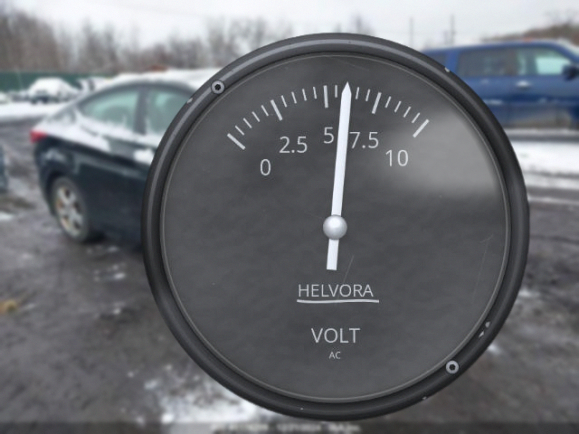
6 V
